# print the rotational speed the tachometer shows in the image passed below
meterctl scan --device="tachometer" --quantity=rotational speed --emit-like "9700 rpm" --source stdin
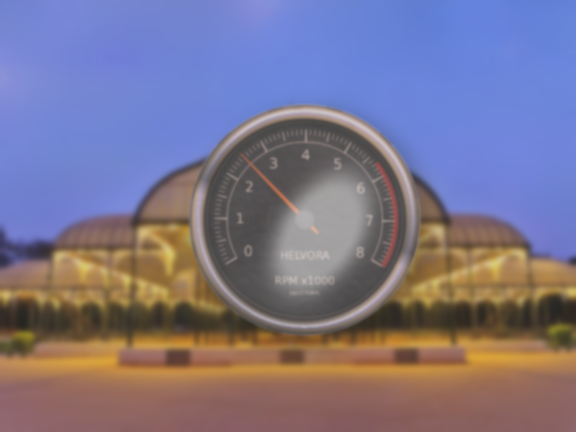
2500 rpm
